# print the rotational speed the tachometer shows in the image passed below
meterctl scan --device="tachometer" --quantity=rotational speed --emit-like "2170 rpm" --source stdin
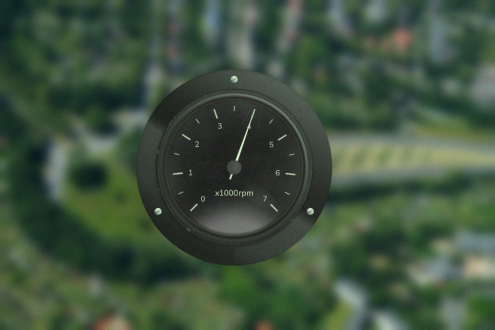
4000 rpm
